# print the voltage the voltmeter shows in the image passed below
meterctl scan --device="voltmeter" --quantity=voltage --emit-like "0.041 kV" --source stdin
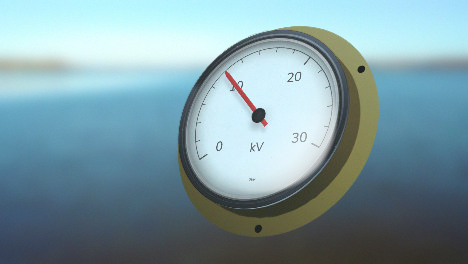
10 kV
